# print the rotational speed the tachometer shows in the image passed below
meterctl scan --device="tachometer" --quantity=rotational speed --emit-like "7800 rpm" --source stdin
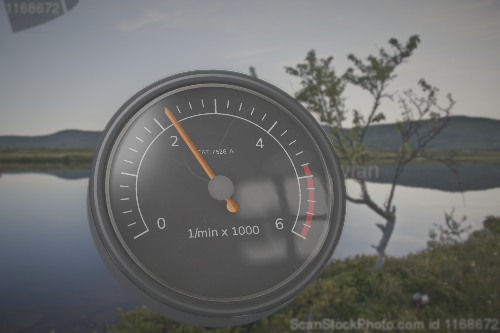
2200 rpm
